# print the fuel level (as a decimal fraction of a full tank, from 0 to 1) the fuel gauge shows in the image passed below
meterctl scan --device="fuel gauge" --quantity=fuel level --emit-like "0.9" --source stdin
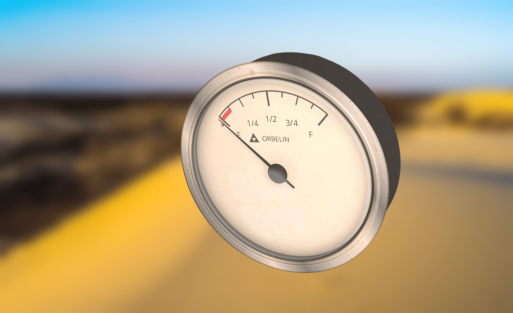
0
